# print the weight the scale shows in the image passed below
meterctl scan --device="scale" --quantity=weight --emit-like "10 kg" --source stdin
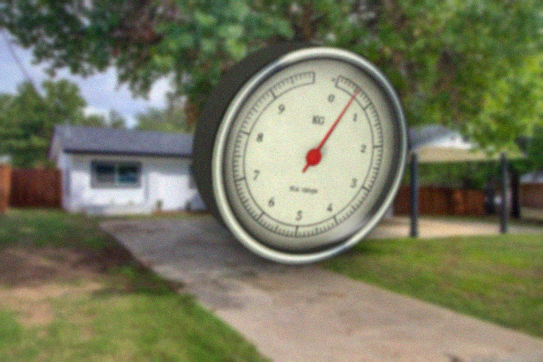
0.5 kg
